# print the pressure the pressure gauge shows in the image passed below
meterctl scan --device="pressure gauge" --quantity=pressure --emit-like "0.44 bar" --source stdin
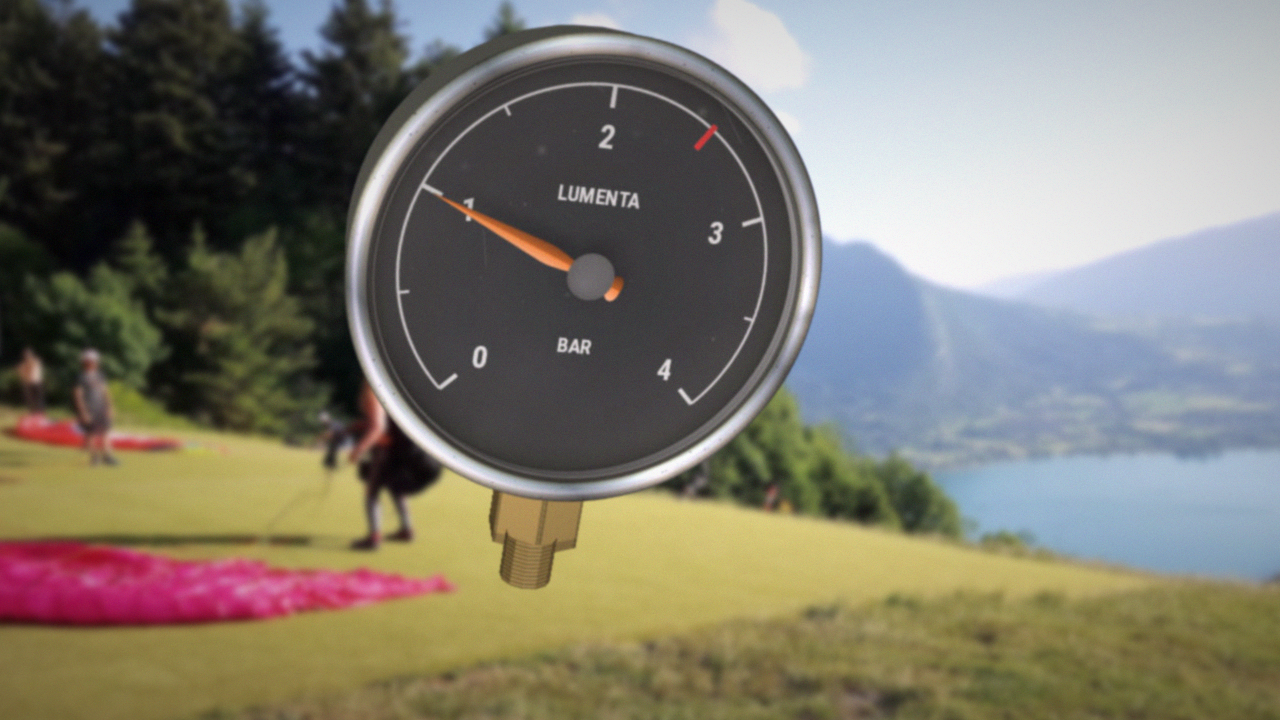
1 bar
